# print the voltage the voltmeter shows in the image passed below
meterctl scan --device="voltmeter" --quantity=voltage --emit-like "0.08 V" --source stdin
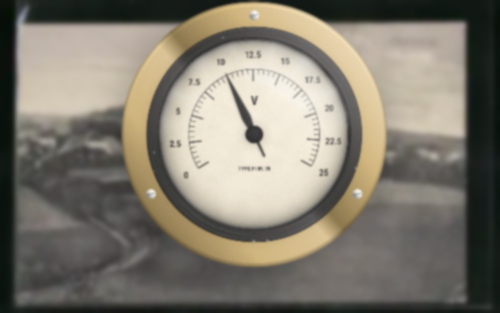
10 V
